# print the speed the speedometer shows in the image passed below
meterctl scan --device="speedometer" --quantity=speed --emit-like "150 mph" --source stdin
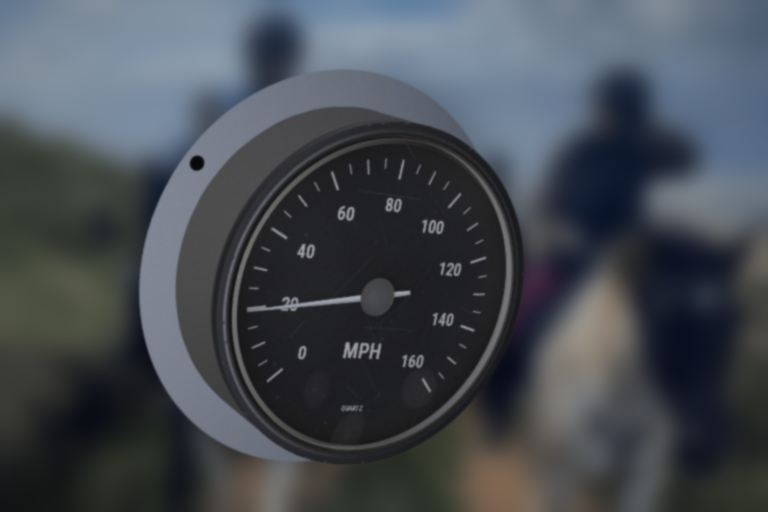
20 mph
